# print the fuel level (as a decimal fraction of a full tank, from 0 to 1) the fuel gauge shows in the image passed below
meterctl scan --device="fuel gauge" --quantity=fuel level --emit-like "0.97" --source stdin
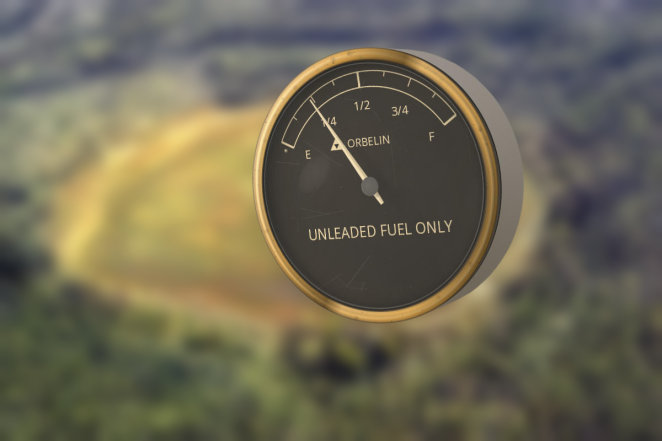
0.25
